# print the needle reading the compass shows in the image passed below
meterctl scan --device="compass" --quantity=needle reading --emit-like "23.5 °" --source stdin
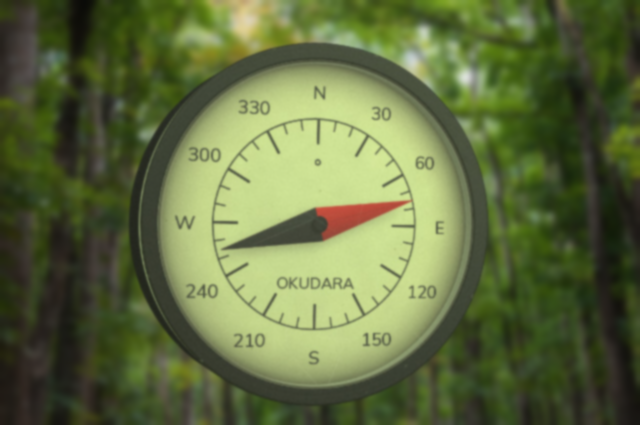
75 °
